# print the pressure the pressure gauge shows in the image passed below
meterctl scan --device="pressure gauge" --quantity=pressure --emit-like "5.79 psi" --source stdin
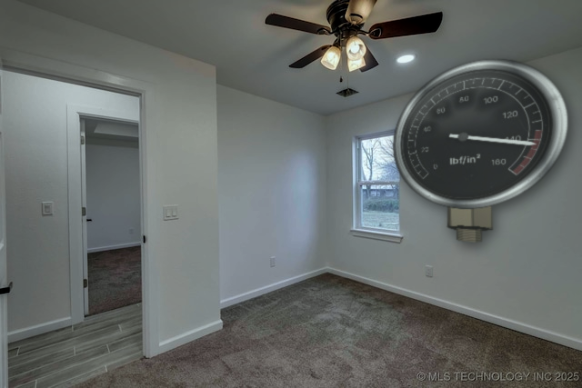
142.5 psi
